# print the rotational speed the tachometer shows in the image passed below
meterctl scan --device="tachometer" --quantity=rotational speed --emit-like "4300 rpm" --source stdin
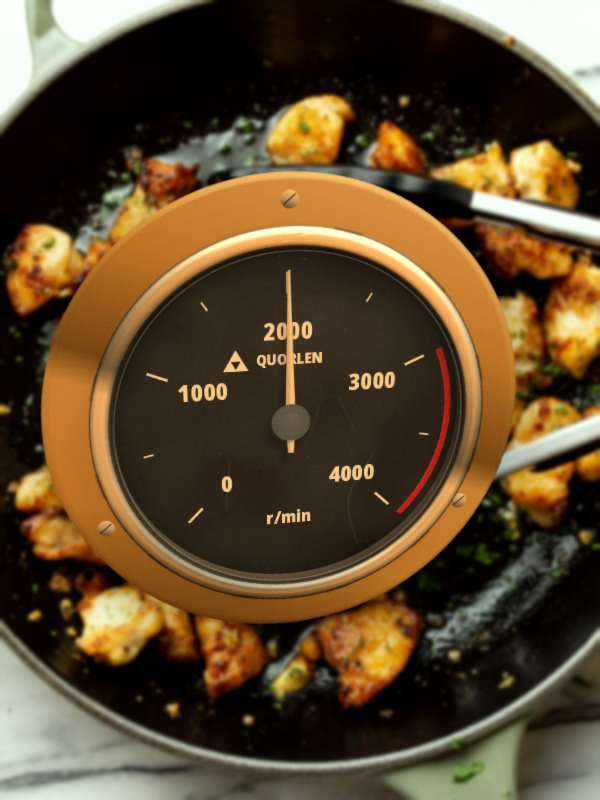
2000 rpm
